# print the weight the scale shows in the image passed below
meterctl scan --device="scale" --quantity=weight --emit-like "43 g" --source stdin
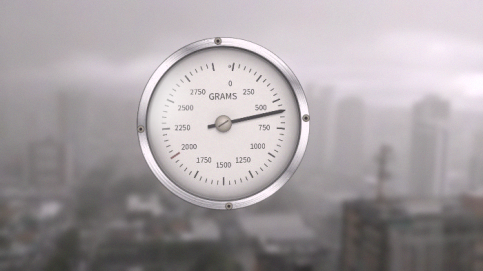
600 g
